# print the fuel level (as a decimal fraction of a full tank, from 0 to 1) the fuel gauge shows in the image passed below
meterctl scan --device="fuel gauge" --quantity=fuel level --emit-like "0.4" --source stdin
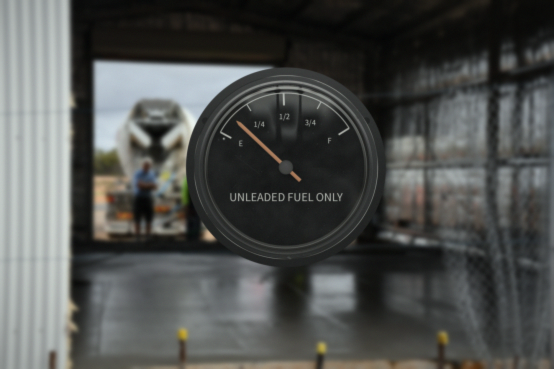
0.125
